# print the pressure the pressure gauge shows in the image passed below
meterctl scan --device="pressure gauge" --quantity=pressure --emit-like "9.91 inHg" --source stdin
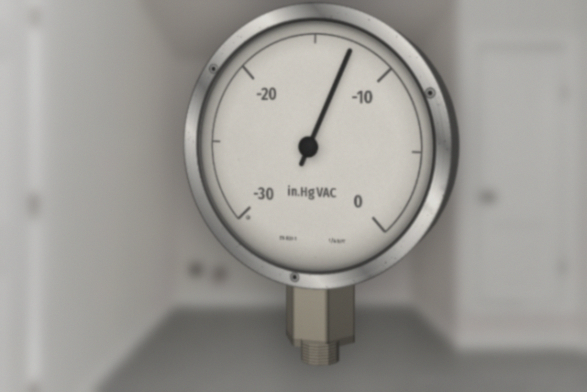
-12.5 inHg
